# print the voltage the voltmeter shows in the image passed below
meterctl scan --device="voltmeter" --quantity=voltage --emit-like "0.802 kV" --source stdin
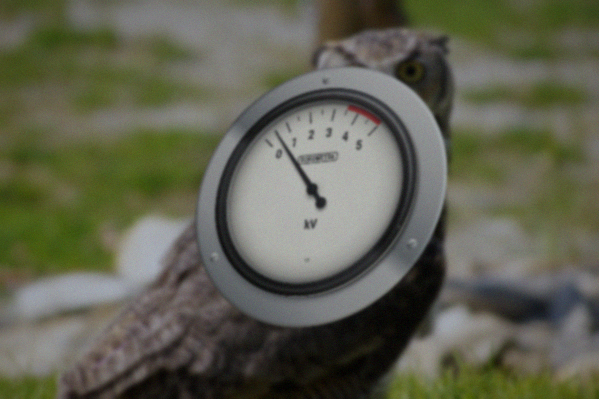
0.5 kV
